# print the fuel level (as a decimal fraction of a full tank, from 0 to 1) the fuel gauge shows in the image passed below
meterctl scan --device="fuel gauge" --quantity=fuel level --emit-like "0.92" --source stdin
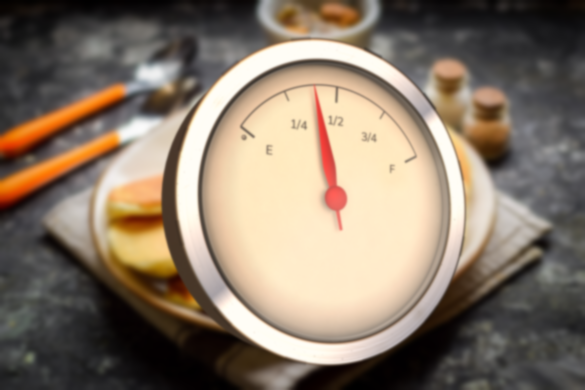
0.375
